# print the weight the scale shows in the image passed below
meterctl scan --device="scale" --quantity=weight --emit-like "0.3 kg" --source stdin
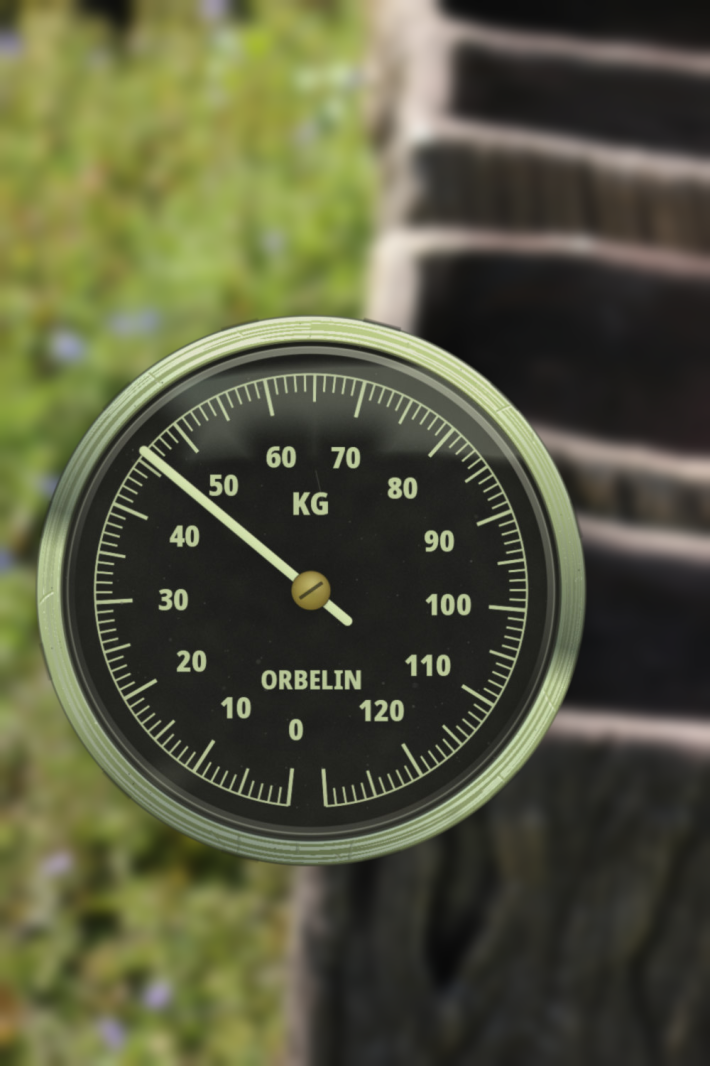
46 kg
